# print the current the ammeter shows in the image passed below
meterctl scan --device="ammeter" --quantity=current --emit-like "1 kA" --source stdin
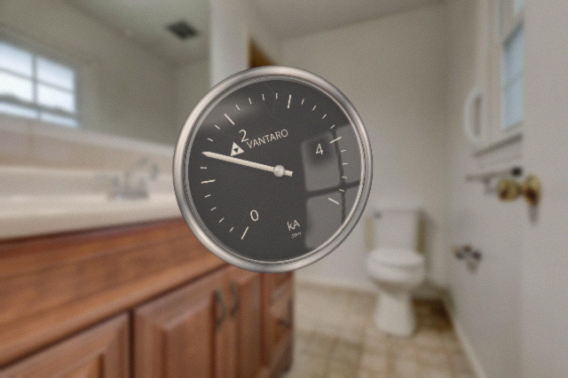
1.4 kA
